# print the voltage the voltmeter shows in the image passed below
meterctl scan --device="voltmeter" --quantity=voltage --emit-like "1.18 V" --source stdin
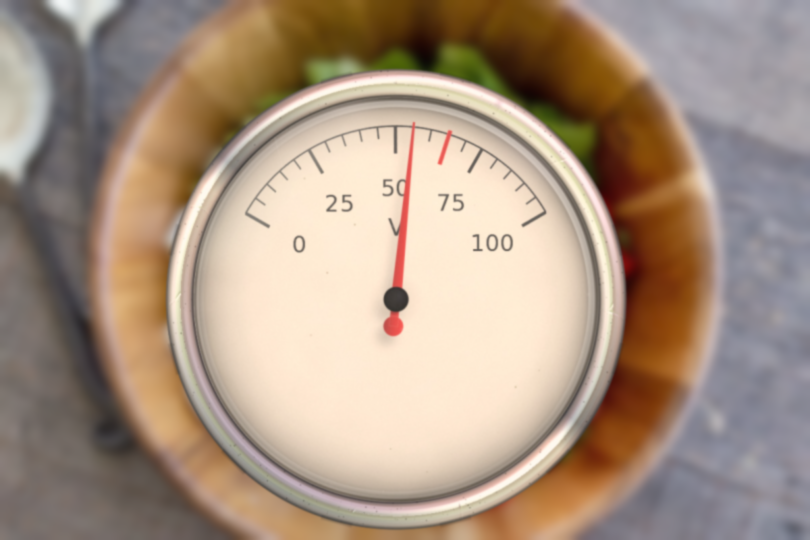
55 V
